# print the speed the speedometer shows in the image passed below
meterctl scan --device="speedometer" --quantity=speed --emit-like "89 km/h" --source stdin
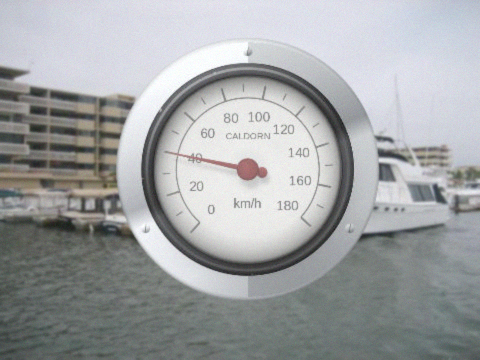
40 km/h
